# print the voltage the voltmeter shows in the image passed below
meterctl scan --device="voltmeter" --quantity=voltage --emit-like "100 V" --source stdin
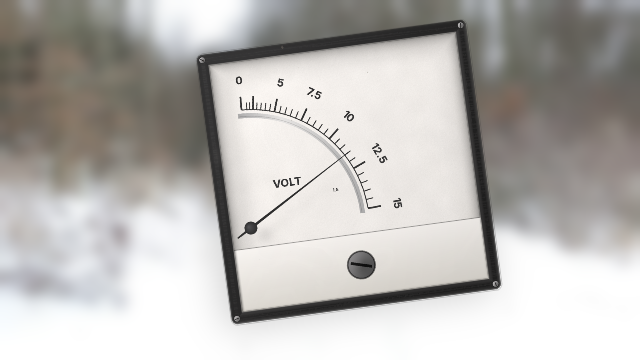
11.5 V
